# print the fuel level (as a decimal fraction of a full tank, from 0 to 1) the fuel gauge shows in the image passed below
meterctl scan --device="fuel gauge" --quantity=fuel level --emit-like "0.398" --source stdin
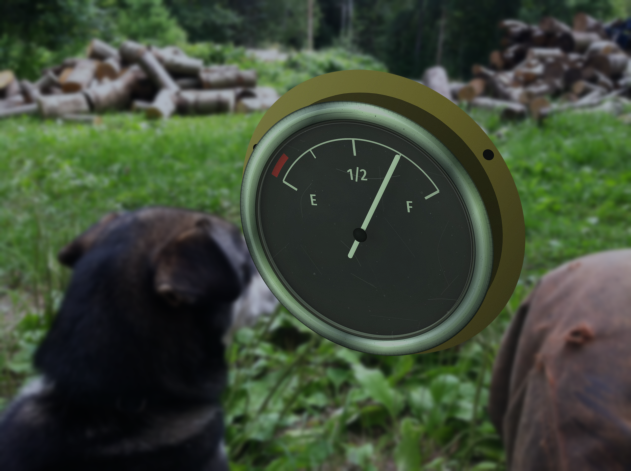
0.75
